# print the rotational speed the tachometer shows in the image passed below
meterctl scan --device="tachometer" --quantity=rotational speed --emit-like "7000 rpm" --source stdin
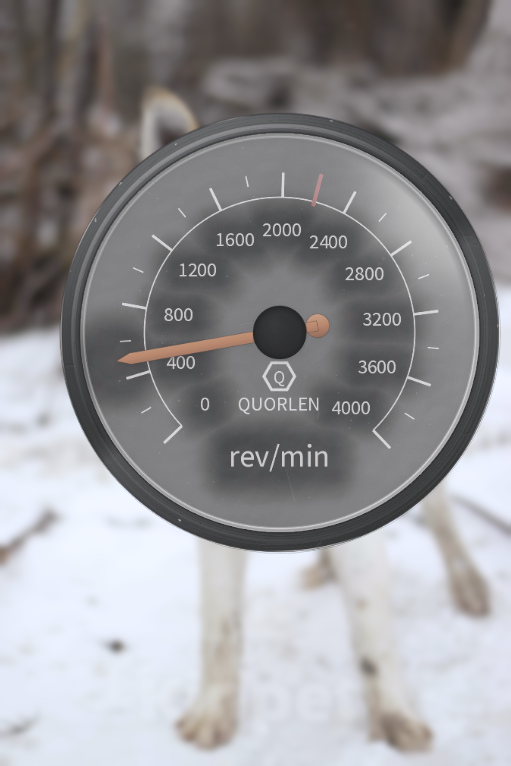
500 rpm
